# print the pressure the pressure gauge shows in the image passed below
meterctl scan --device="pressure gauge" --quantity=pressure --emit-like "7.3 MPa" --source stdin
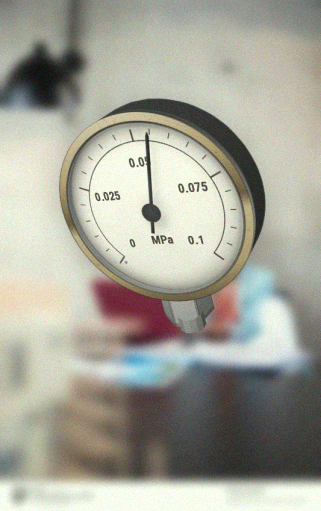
0.055 MPa
